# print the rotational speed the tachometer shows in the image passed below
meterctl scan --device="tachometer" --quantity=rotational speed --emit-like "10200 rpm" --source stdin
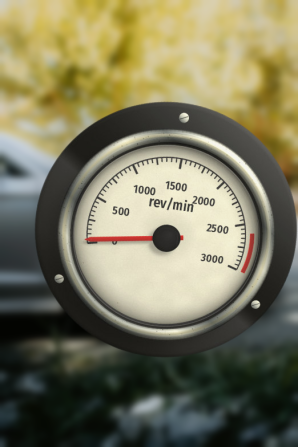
50 rpm
